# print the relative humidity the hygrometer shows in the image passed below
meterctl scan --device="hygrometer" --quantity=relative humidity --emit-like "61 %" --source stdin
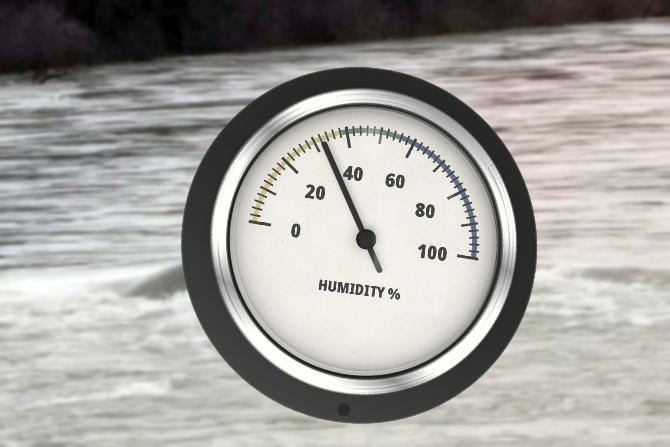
32 %
